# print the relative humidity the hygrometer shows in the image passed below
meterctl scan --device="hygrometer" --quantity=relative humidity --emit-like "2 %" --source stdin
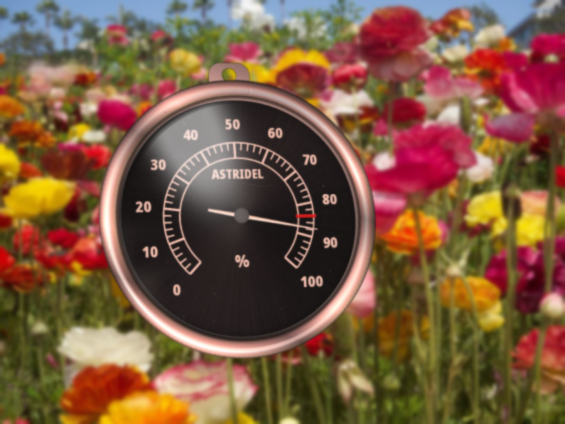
88 %
